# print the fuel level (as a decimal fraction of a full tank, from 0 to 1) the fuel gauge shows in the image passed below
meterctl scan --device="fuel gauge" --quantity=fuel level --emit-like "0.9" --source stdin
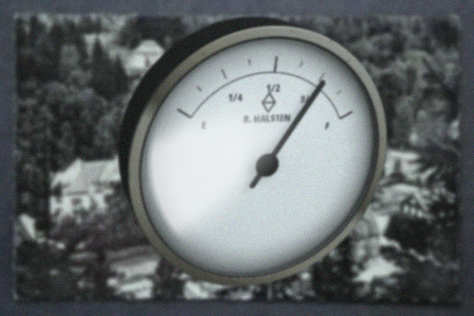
0.75
